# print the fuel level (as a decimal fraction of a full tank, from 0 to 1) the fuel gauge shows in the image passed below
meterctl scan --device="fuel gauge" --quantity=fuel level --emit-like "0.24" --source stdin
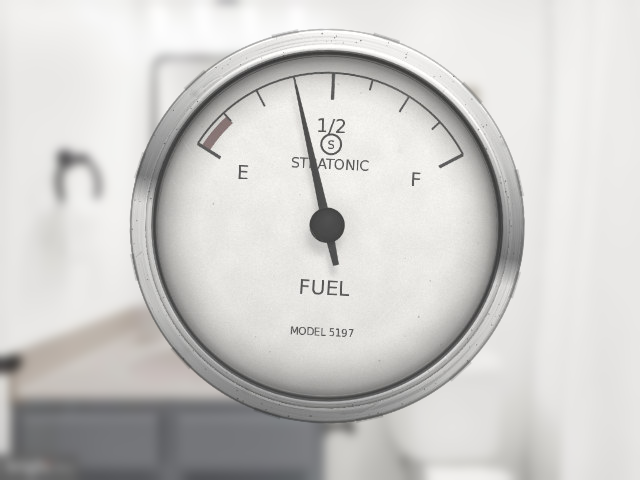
0.375
